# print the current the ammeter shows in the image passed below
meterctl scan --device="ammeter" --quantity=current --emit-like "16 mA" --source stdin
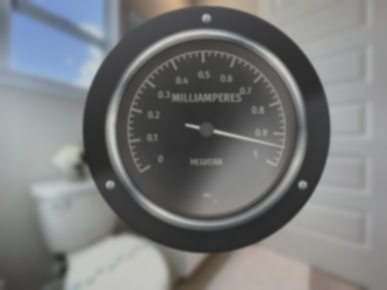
0.94 mA
